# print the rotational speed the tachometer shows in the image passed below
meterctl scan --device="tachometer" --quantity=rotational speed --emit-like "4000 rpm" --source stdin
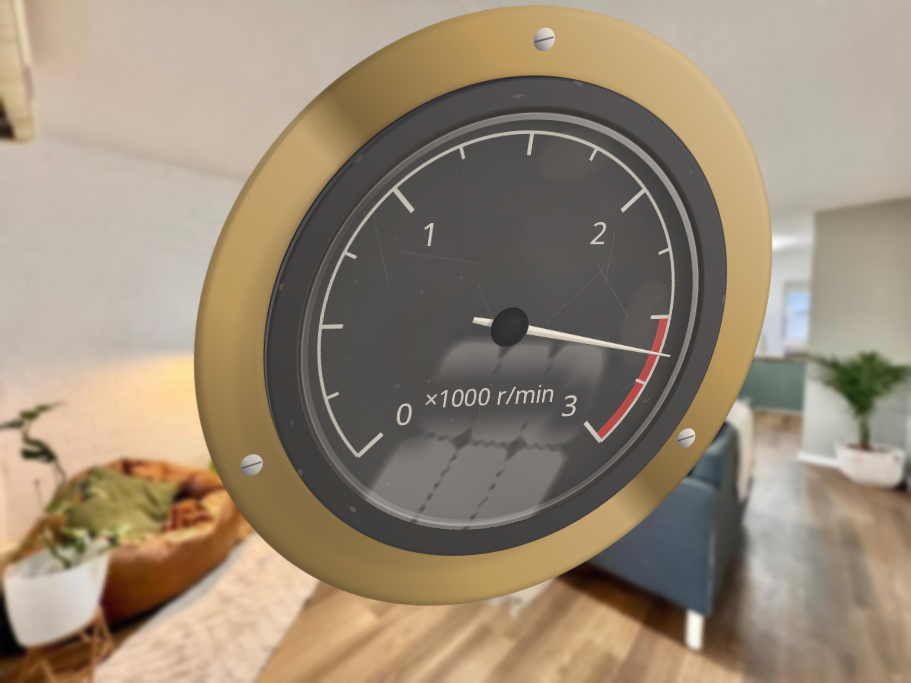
2625 rpm
